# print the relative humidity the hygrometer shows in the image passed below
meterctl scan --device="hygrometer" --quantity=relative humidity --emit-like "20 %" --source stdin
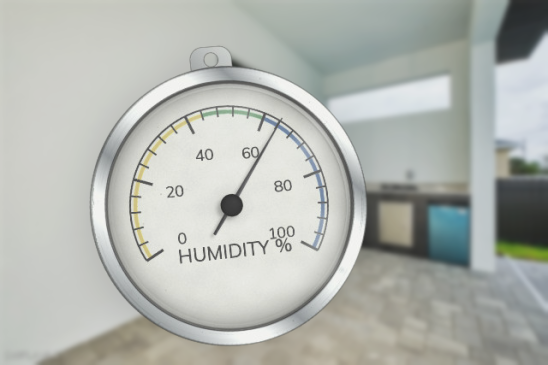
64 %
